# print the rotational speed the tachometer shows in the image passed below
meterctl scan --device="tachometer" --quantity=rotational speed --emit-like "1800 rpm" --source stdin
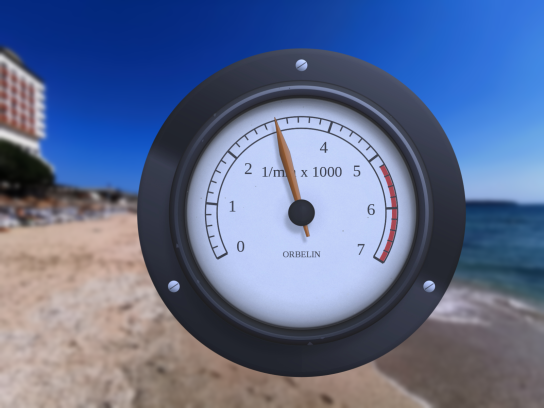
3000 rpm
